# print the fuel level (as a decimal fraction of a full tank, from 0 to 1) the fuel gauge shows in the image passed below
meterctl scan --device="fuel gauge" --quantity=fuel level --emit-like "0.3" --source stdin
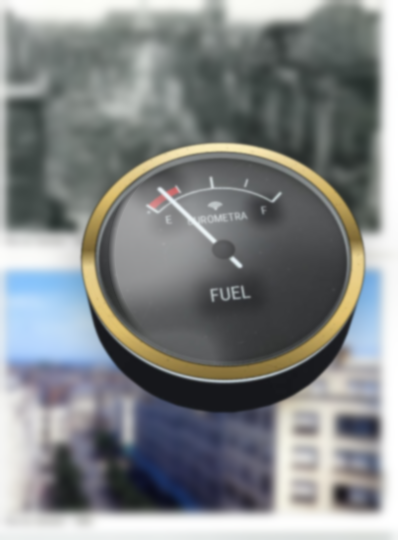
0.125
